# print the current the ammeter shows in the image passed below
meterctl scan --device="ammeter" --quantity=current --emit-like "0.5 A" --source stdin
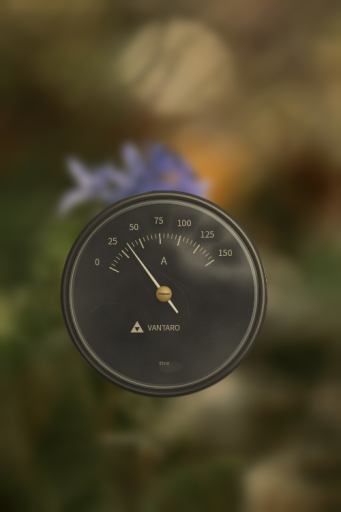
35 A
